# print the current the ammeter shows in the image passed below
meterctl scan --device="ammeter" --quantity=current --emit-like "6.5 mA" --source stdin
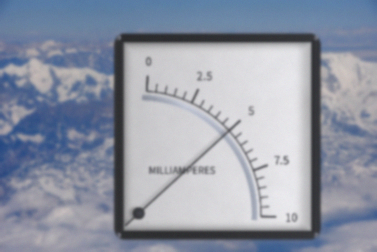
5 mA
